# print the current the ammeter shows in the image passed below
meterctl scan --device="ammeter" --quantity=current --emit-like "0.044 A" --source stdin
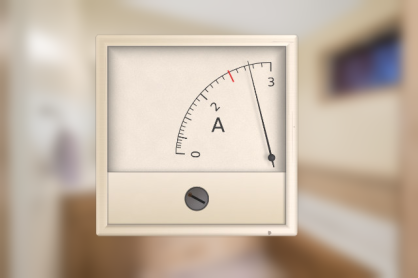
2.75 A
